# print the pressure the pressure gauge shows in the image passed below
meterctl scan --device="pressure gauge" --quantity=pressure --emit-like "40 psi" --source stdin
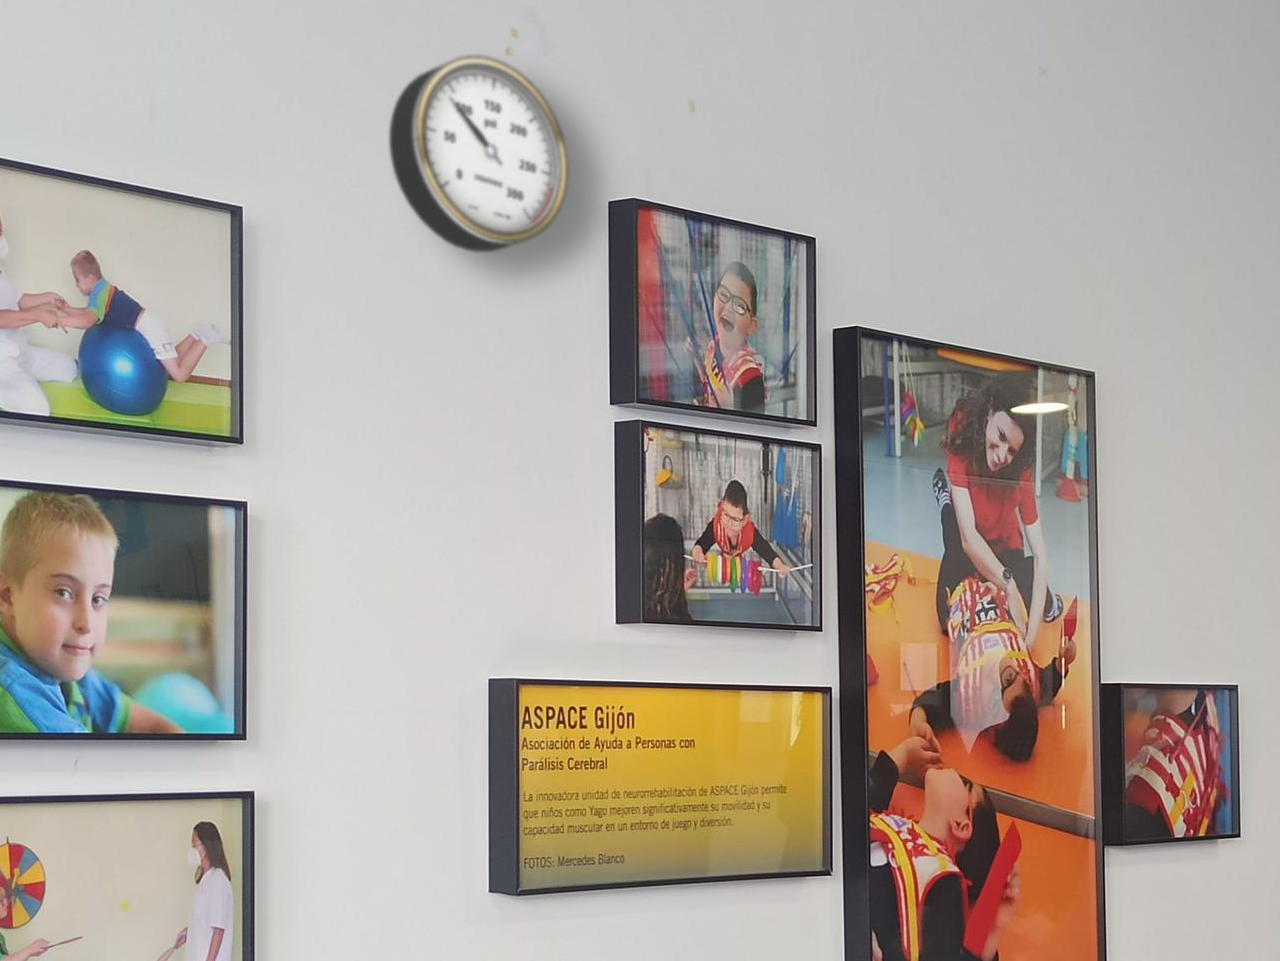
90 psi
